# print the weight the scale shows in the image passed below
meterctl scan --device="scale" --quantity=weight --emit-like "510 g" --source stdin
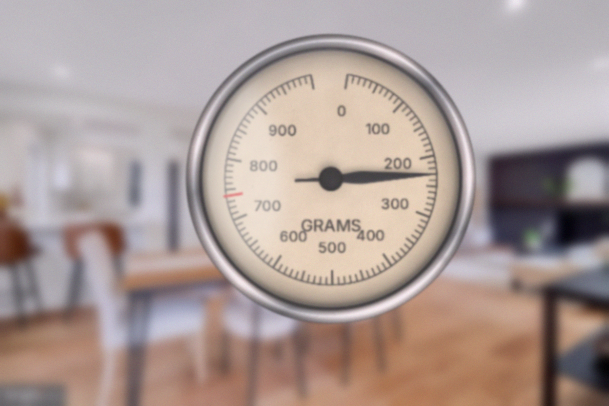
230 g
